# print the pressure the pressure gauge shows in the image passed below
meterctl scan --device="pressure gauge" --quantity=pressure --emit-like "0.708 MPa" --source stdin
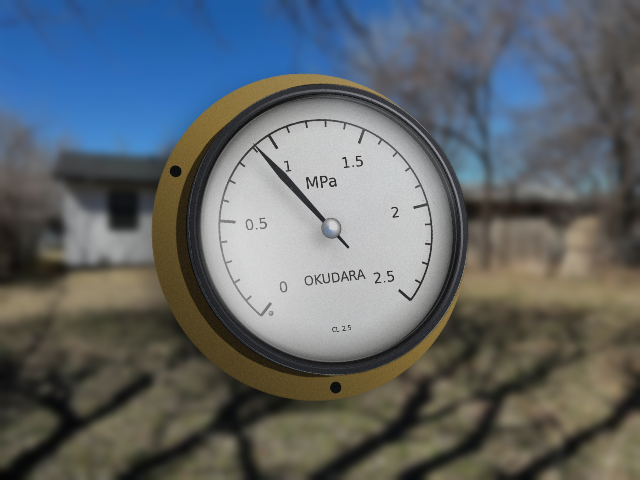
0.9 MPa
